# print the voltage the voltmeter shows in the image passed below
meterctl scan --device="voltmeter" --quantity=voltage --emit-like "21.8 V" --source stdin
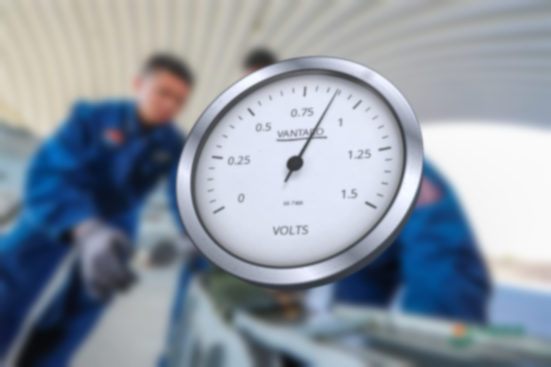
0.9 V
